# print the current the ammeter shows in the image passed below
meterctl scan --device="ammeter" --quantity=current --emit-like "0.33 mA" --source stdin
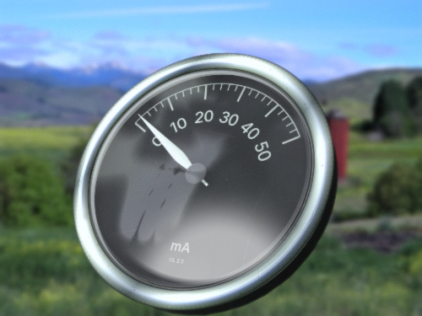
2 mA
